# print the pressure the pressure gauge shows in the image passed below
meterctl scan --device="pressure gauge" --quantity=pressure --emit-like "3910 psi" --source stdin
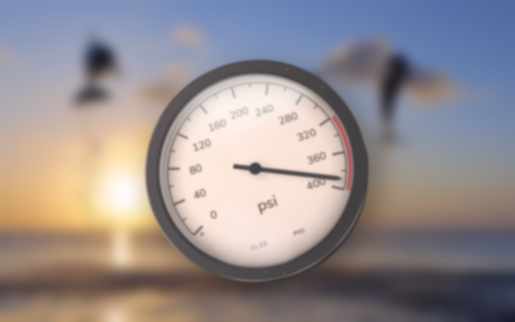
390 psi
